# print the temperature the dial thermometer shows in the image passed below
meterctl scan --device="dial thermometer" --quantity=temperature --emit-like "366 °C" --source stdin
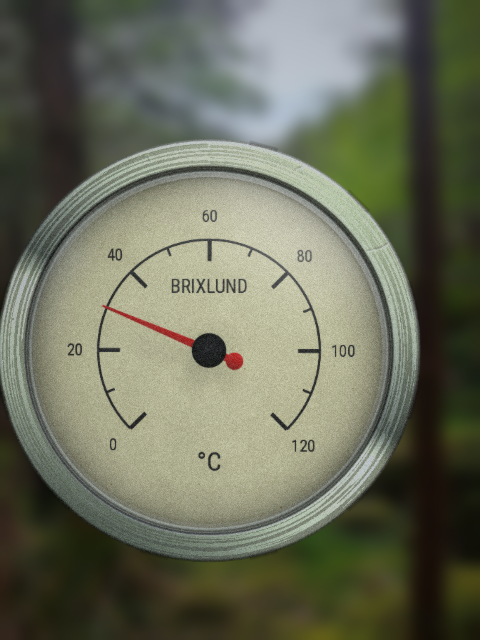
30 °C
